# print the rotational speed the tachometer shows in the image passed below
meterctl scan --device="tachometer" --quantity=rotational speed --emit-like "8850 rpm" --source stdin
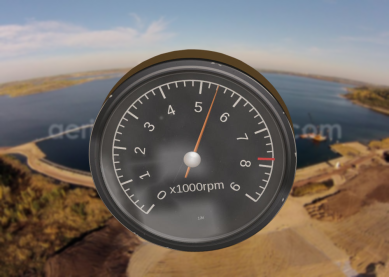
5400 rpm
